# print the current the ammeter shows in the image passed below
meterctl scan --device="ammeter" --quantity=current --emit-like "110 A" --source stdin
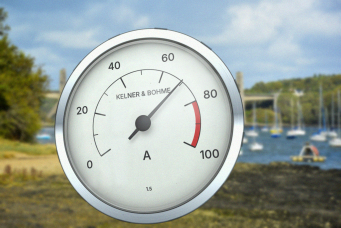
70 A
